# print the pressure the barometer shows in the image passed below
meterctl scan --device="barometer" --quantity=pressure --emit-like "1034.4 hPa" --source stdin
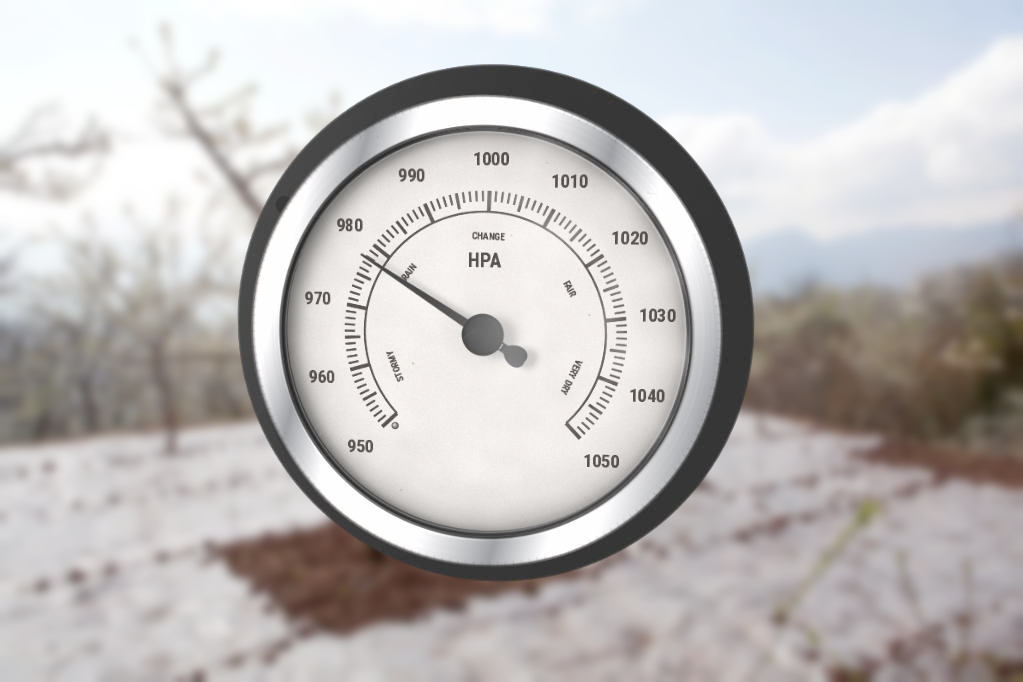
978 hPa
